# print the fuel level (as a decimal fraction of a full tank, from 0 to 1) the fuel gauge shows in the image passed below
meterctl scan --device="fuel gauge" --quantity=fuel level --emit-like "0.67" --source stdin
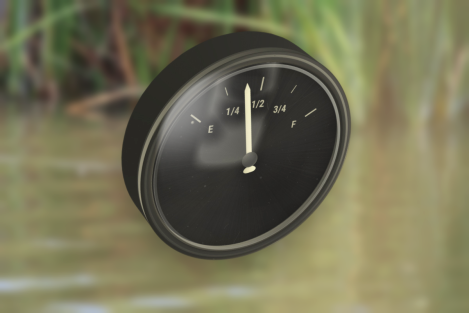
0.375
